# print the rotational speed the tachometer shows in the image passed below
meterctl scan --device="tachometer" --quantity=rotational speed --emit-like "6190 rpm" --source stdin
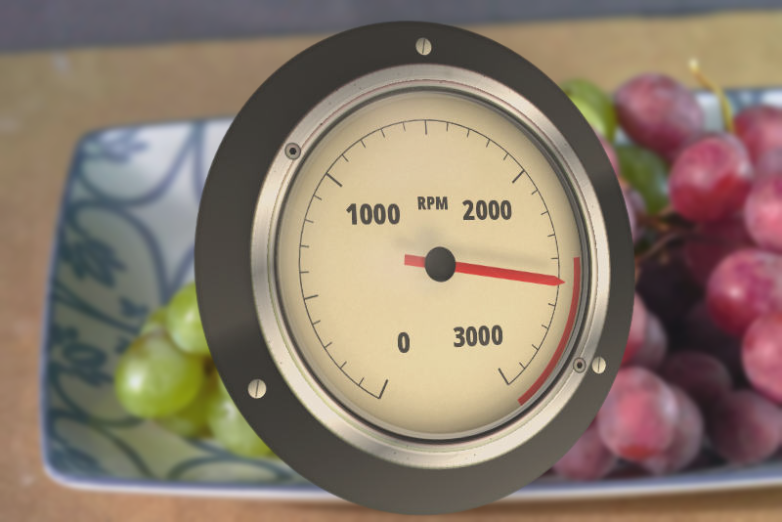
2500 rpm
